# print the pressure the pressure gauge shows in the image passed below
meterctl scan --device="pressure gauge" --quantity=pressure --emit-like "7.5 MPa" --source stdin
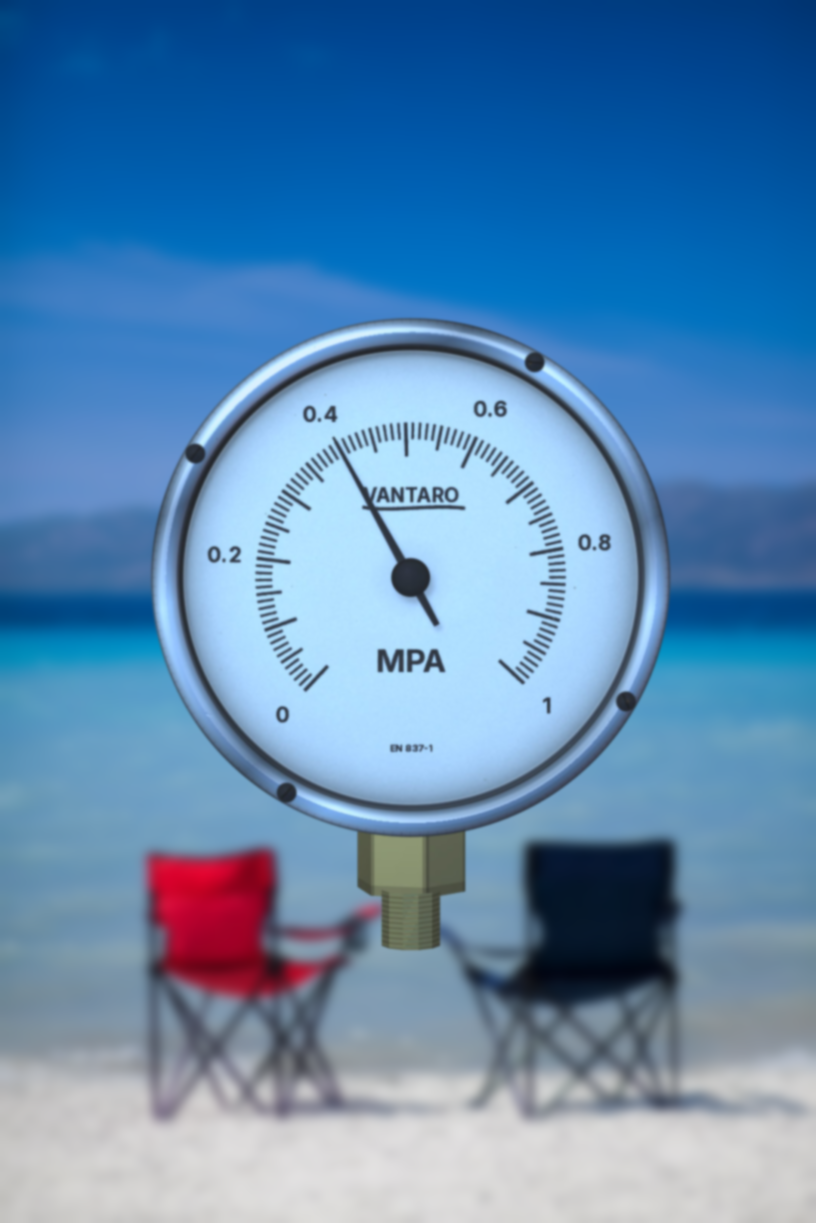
0.4 MPa
